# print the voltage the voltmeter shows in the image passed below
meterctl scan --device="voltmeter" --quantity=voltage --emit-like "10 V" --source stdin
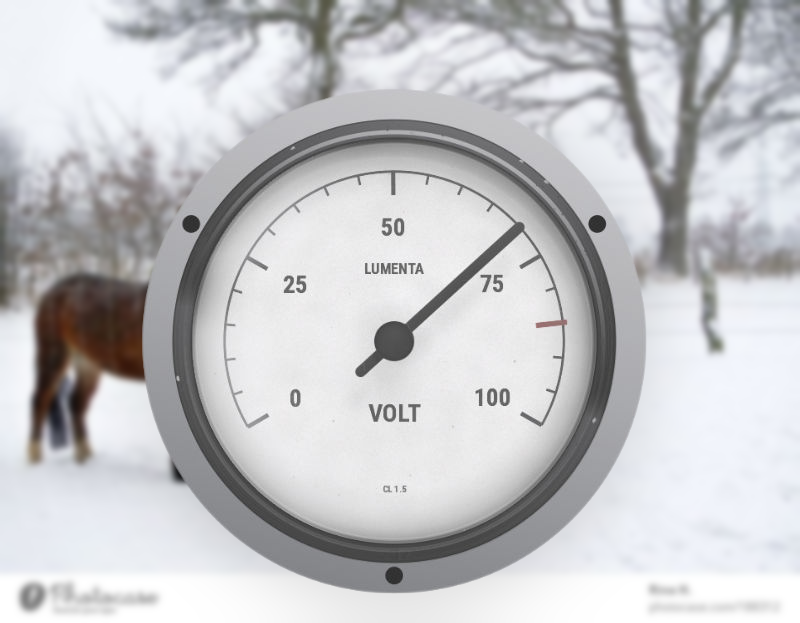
70 V
